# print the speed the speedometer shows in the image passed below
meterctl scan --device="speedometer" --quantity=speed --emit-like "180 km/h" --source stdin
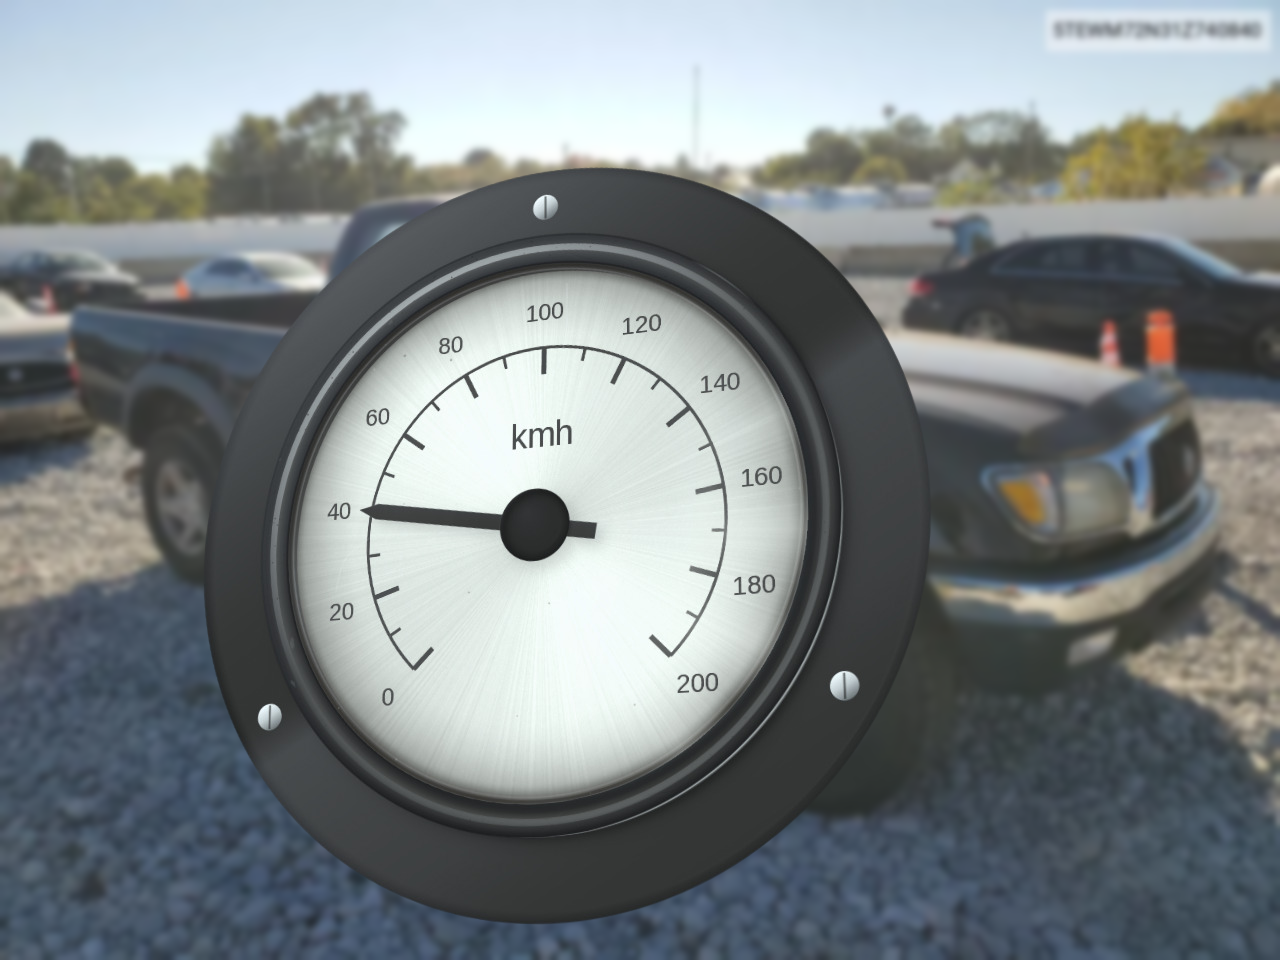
40 km/h
